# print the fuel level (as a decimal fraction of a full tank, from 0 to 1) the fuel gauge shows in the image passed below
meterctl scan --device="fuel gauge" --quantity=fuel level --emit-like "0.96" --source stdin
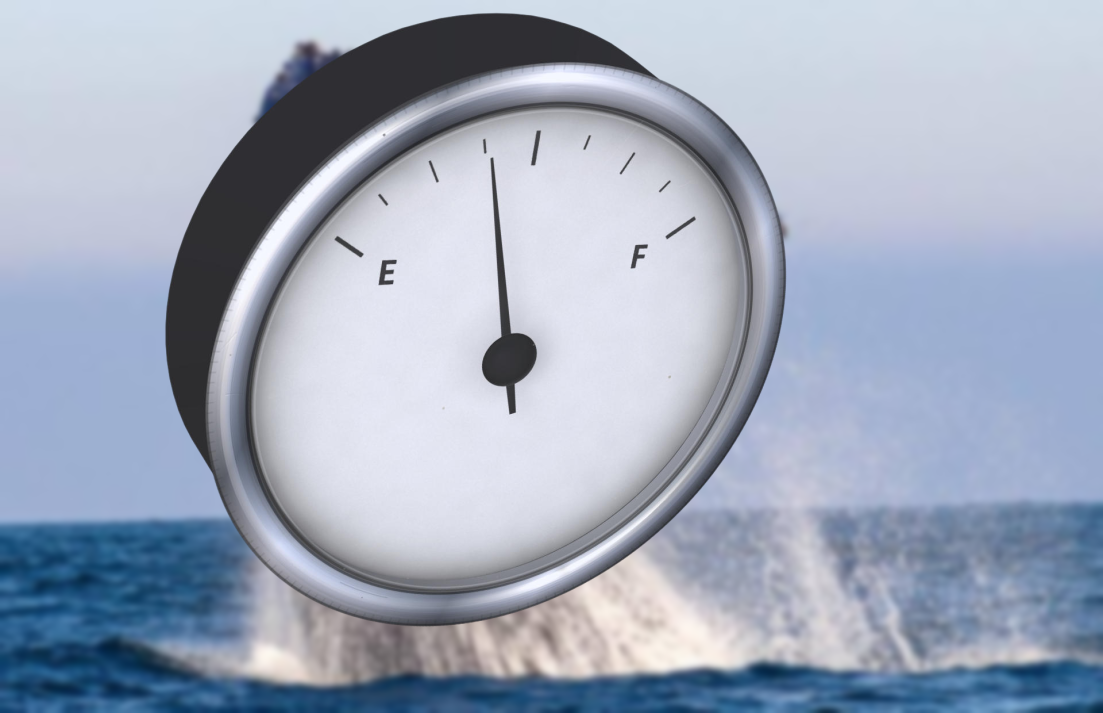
0.375
